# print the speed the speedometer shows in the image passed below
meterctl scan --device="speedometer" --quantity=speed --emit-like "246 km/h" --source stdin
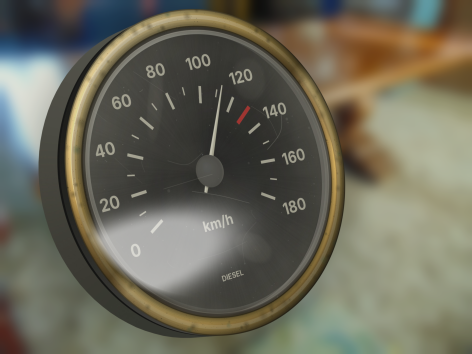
110 km/h
